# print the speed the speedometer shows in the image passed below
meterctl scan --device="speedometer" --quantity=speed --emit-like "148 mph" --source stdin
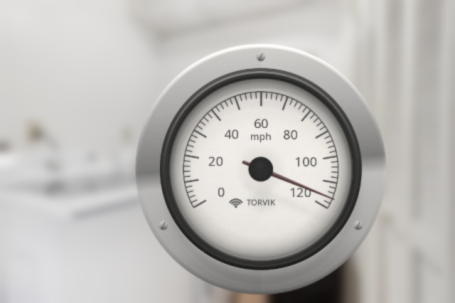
116 mph
